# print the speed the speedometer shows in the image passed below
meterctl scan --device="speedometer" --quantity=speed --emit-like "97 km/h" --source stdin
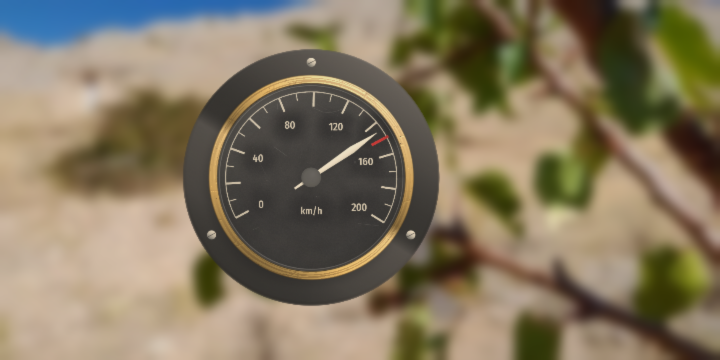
145 km/h
